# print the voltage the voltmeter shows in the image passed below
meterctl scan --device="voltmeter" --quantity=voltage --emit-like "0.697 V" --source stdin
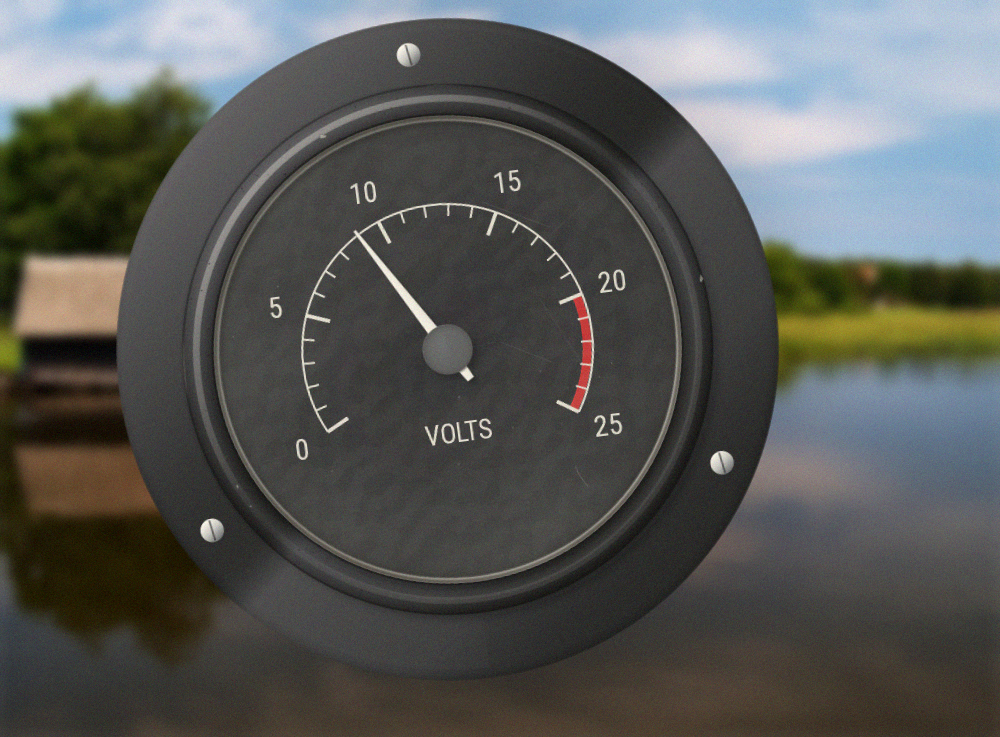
9 V
